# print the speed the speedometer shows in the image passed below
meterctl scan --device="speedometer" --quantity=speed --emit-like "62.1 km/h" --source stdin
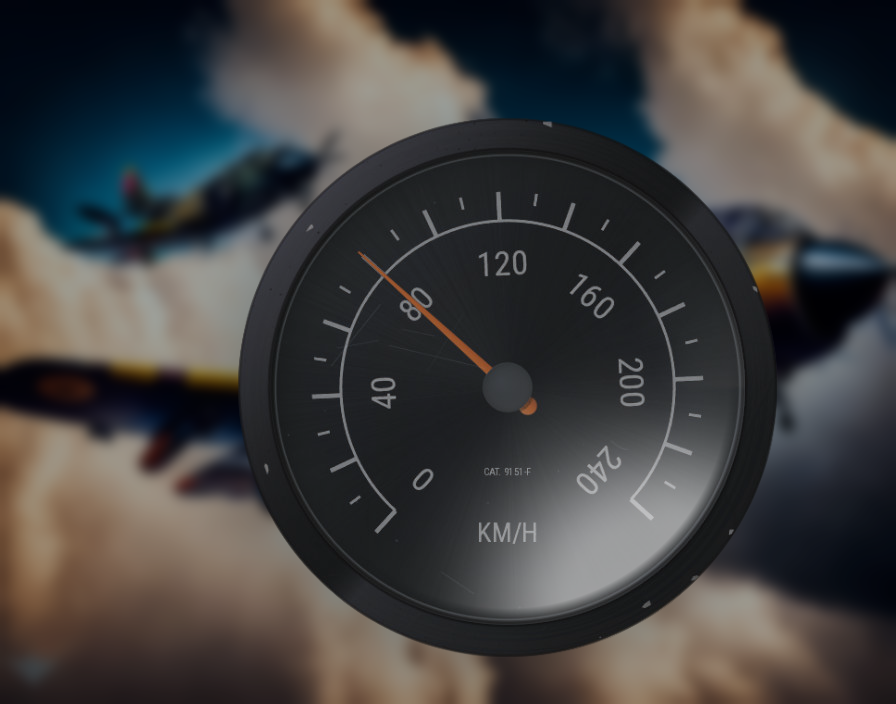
80 km/h
